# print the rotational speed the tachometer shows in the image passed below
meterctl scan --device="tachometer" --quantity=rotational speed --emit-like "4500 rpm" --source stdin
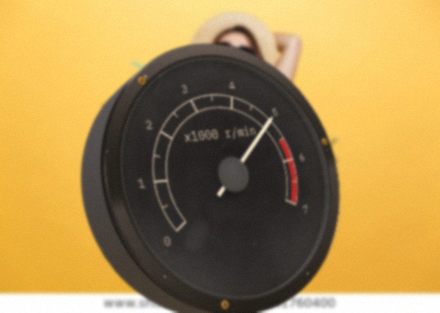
5000 rpm
